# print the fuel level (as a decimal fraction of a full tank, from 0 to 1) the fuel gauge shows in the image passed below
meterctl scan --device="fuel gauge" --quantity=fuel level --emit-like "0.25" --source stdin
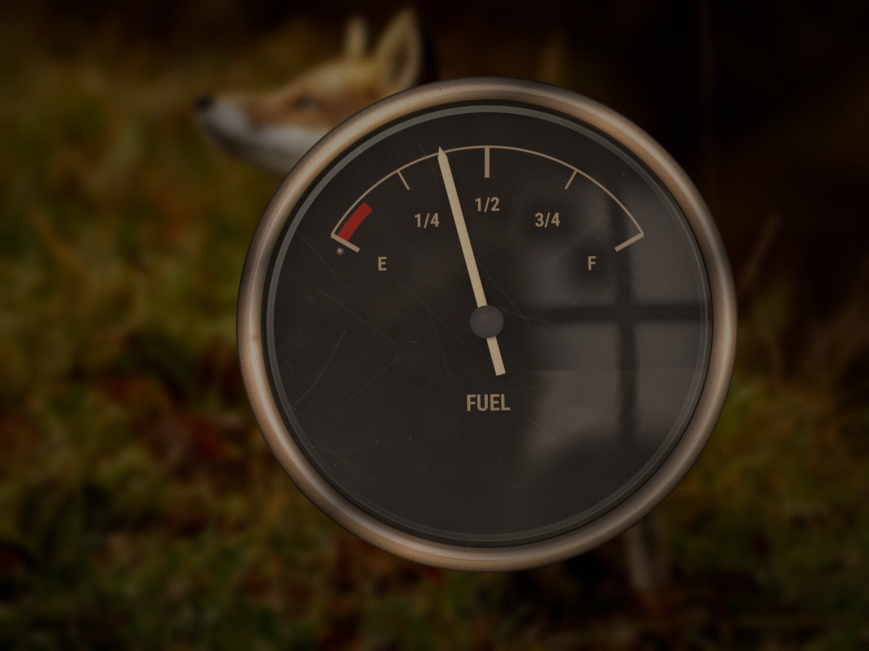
0.375
